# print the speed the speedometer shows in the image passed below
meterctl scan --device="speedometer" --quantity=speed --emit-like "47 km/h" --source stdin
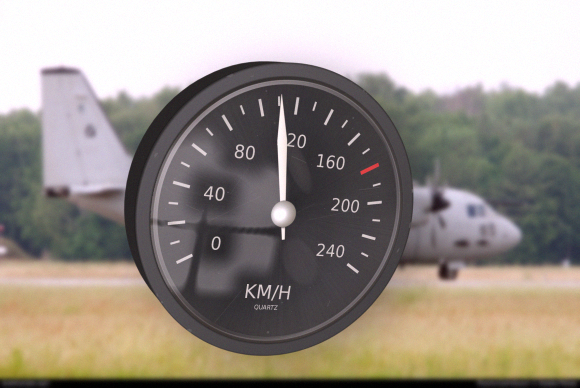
110 km/h
